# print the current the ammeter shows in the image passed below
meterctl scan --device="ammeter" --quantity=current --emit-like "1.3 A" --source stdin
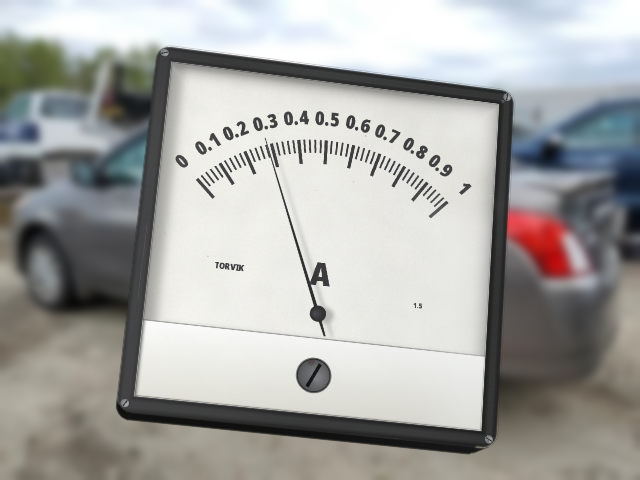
0.28 A
